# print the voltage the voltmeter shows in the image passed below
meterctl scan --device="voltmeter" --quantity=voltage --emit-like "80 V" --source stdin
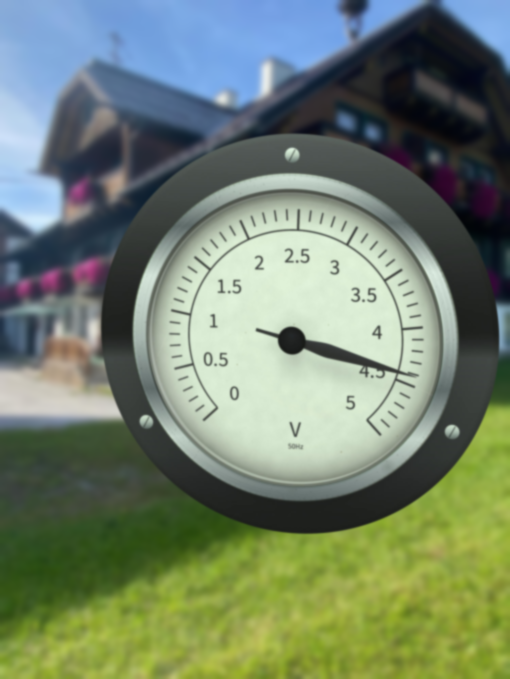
4.4 V
